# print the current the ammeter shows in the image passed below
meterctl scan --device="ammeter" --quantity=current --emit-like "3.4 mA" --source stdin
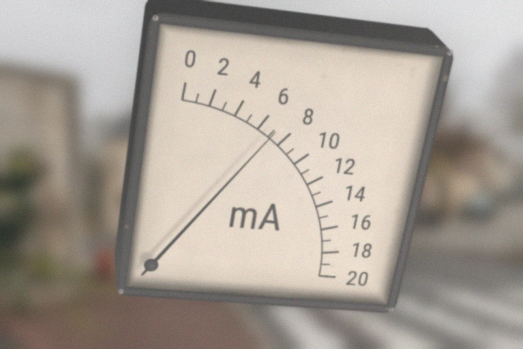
7 mA
